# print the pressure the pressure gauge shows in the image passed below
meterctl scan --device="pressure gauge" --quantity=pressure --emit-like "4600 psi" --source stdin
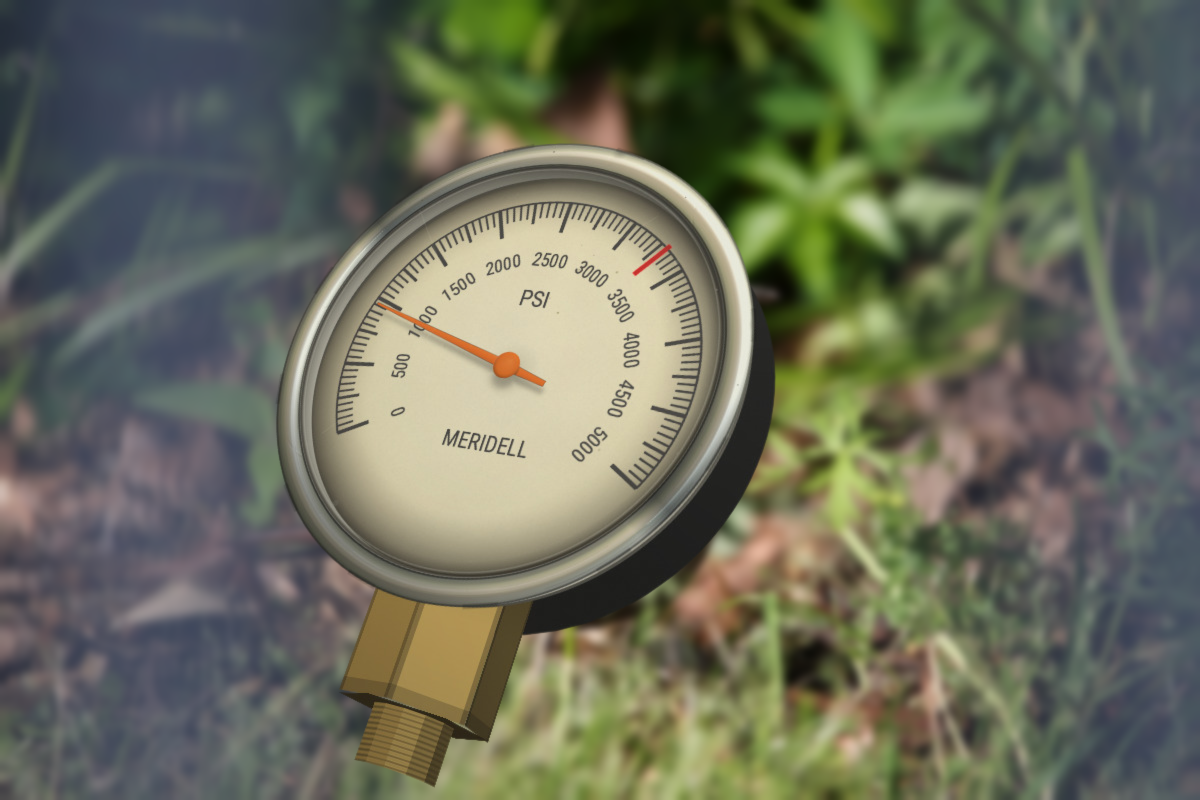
950 psi
